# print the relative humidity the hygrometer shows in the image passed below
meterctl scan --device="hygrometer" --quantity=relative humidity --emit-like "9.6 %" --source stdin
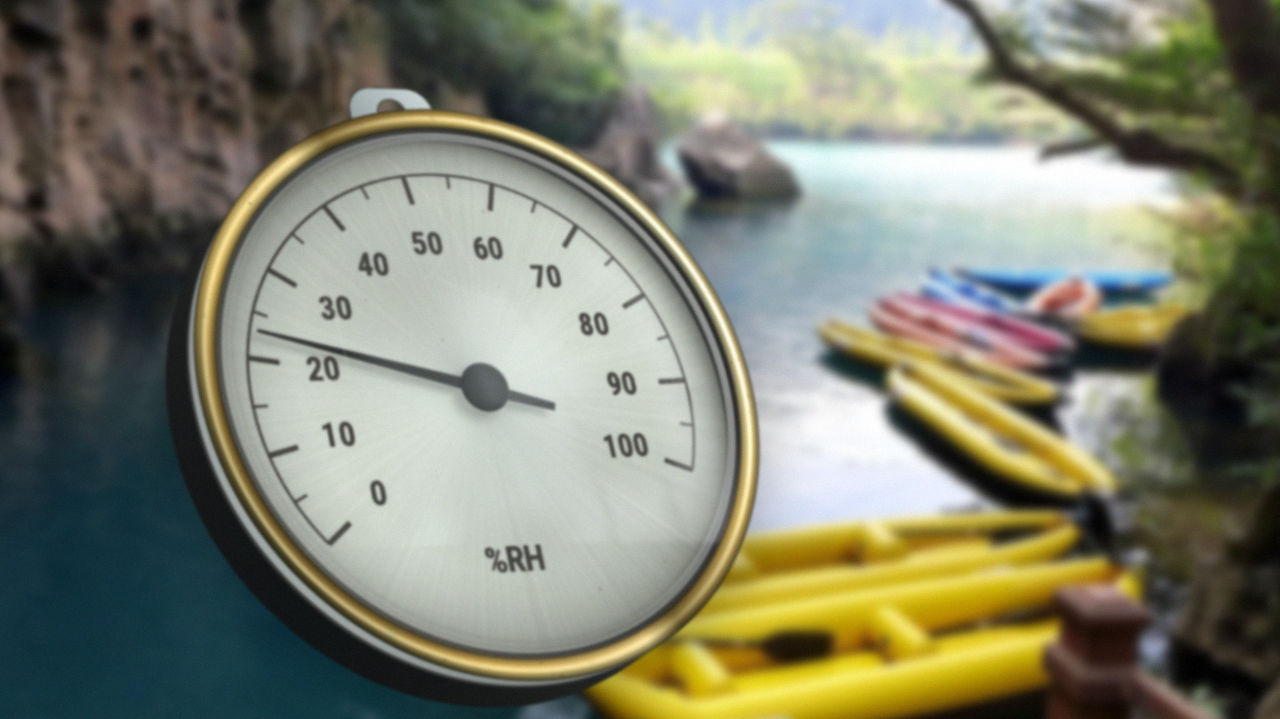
22.5 %
